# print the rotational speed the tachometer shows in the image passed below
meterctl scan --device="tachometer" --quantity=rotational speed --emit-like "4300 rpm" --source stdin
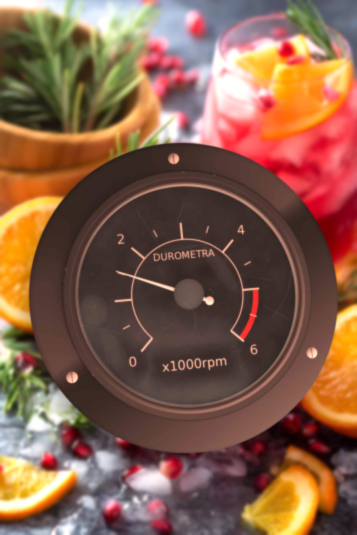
1500 rpm
